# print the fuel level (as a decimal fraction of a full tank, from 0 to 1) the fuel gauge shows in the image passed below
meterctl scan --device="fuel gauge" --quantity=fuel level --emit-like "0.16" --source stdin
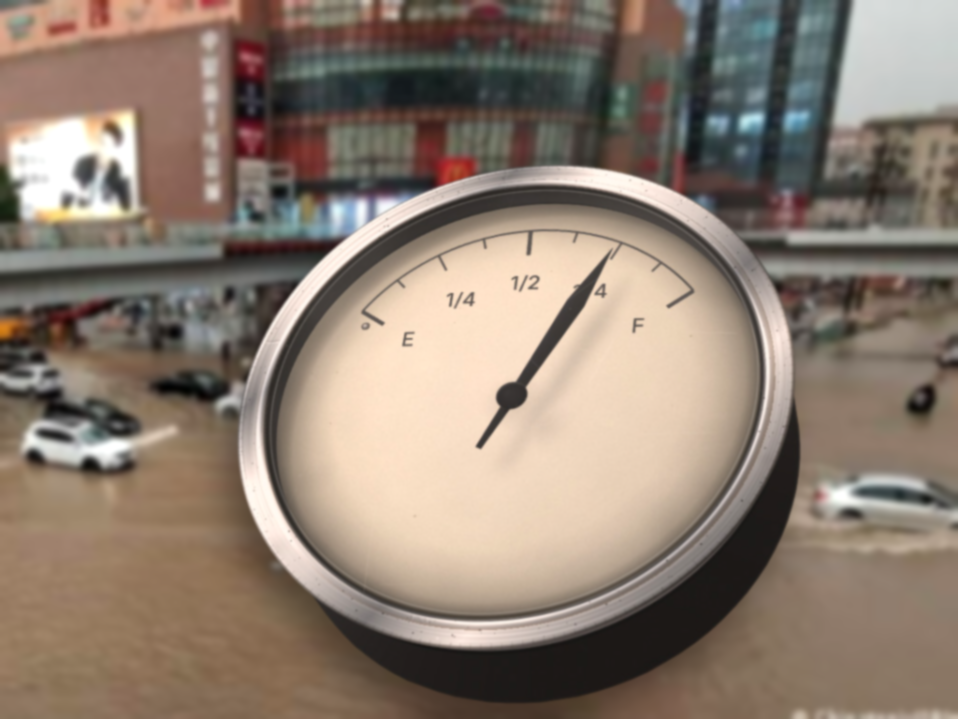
0.75
